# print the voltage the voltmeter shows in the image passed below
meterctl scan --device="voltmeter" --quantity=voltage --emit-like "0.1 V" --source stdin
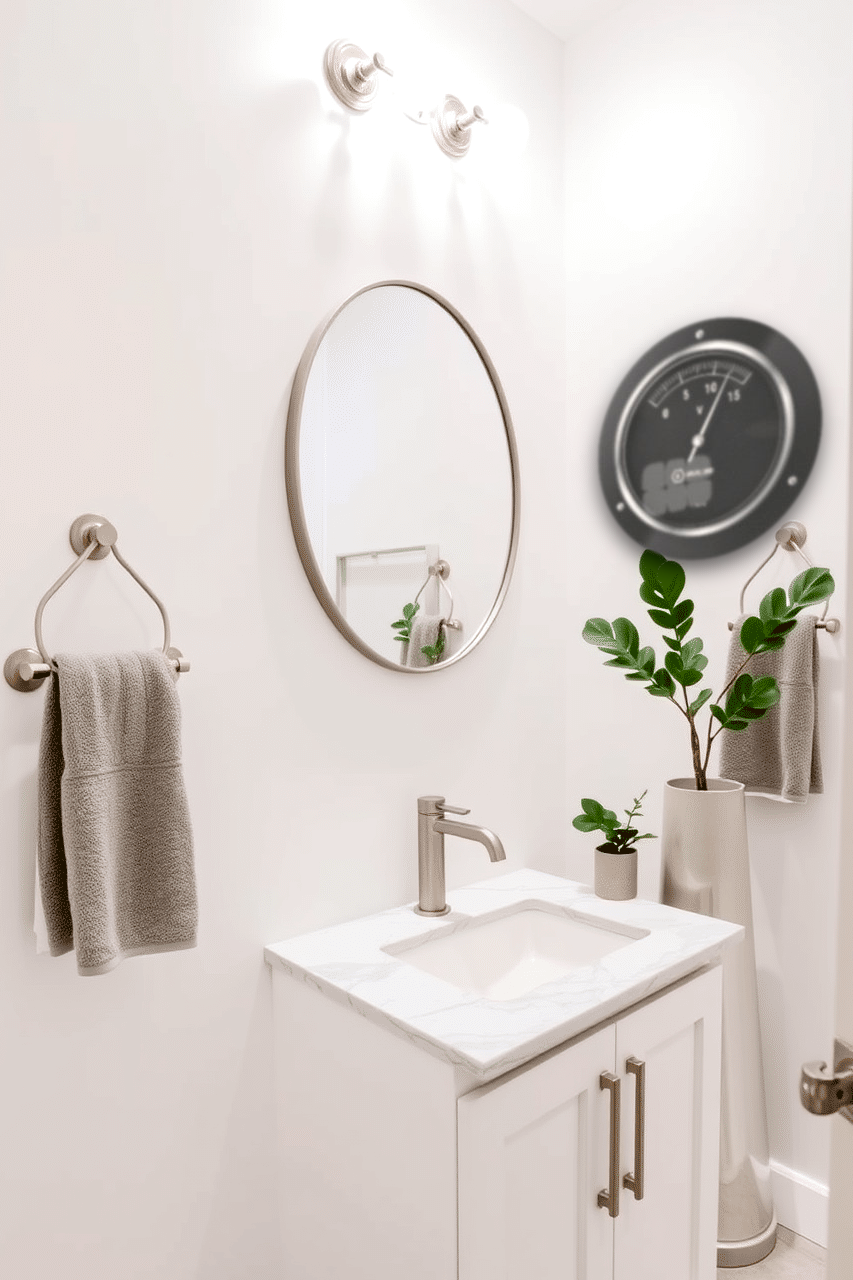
12.5 V
